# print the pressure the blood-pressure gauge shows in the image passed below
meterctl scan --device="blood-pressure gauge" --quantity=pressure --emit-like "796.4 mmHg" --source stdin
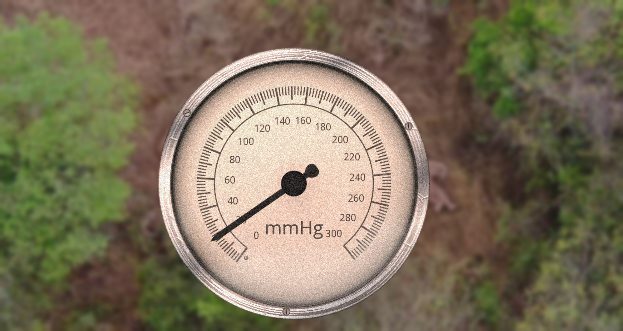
20 mmHg
